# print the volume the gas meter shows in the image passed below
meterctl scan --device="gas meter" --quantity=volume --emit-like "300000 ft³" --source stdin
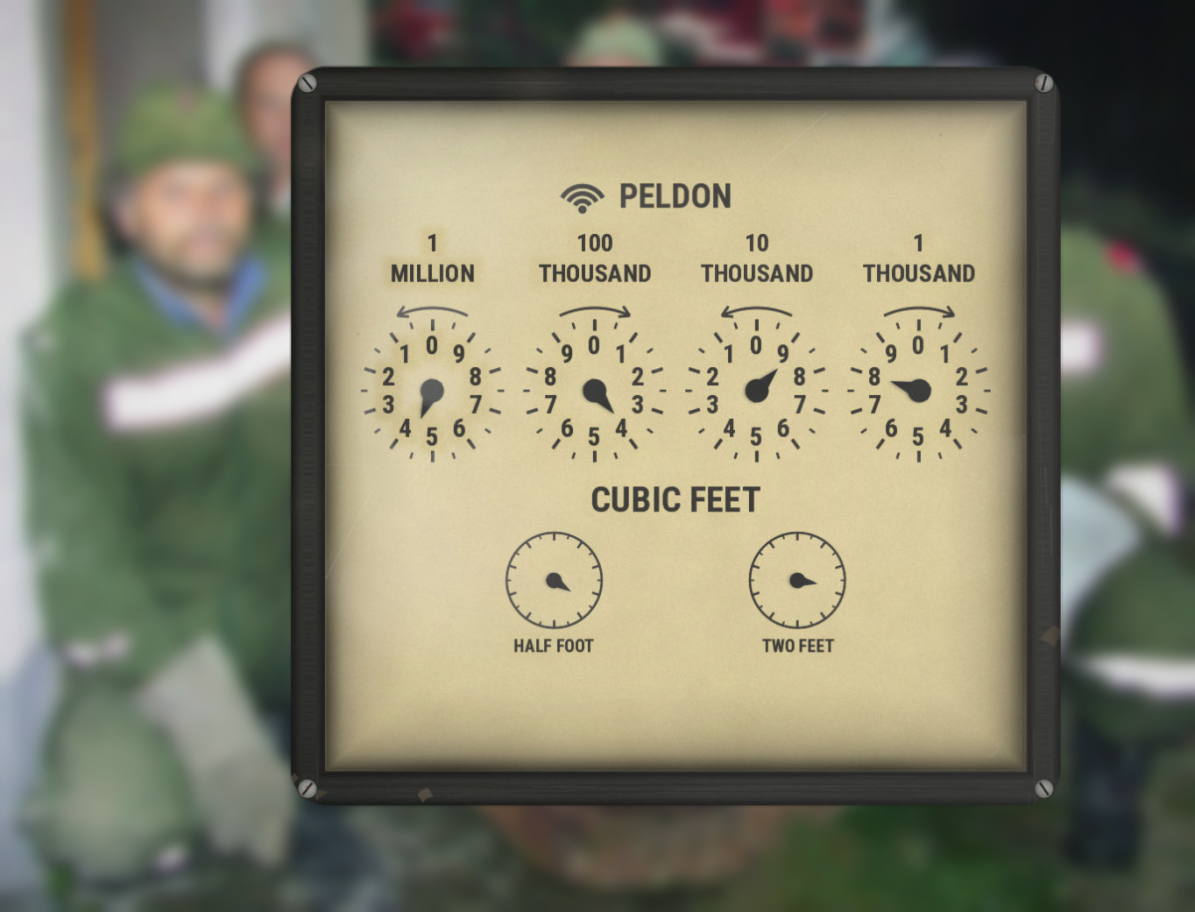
438800 ft³
